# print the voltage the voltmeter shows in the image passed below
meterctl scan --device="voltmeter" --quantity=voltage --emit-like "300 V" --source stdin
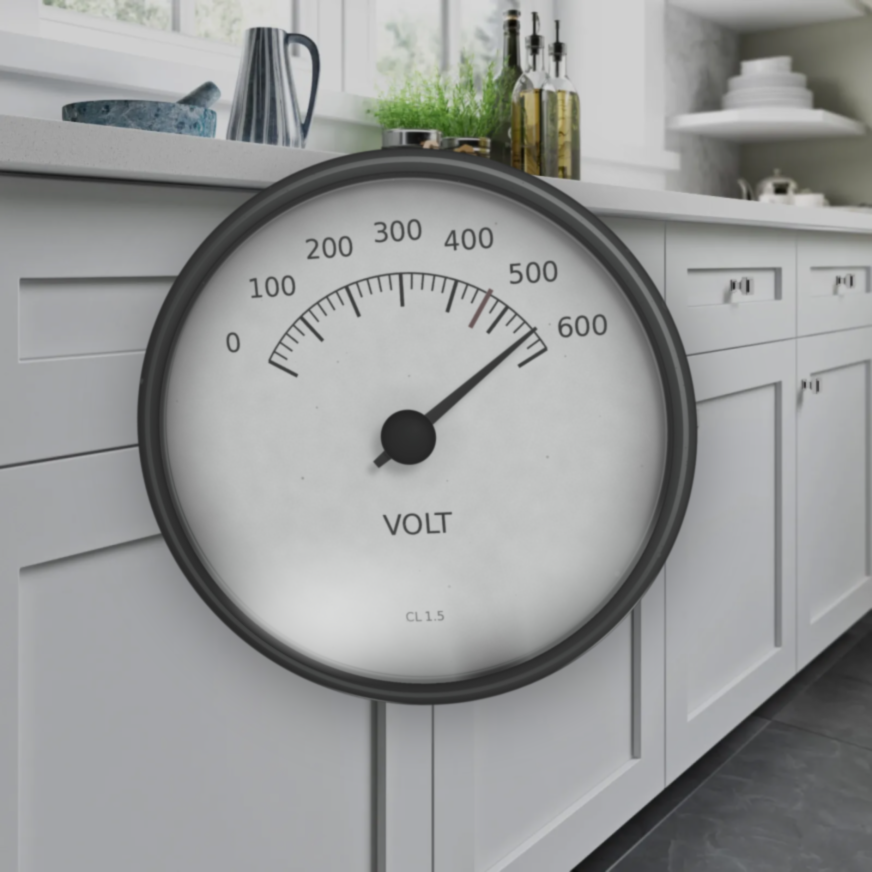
560 V
